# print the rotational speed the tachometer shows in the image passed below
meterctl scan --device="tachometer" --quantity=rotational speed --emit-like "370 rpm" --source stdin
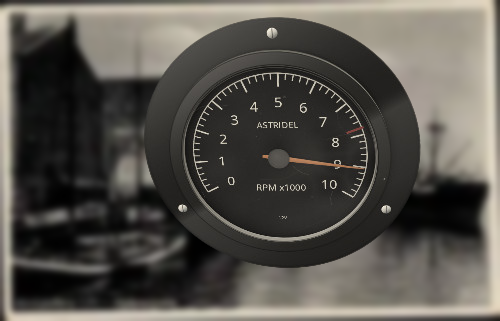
9000 rpm
